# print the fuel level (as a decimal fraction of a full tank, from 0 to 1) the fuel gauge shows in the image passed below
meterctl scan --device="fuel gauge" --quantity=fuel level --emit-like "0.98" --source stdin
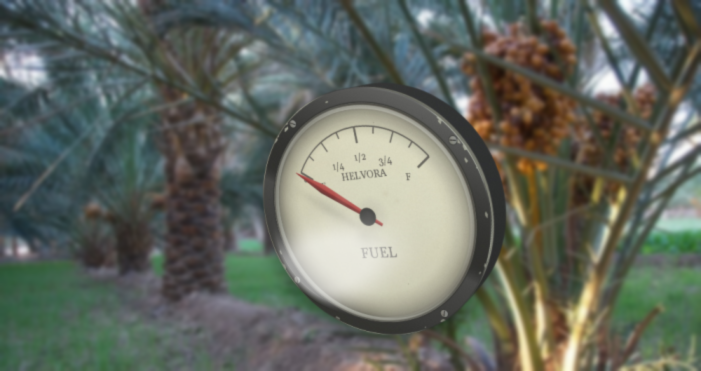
0
